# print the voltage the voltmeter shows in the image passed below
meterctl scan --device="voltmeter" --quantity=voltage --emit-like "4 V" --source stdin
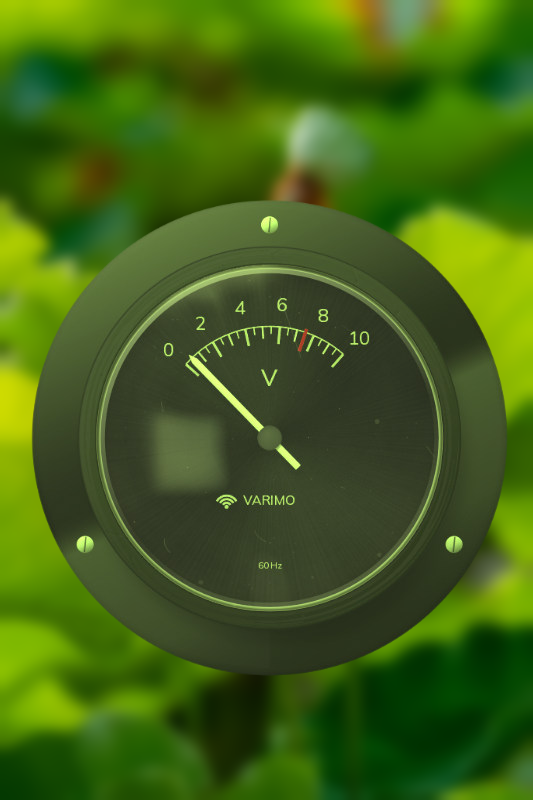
0.5 V
